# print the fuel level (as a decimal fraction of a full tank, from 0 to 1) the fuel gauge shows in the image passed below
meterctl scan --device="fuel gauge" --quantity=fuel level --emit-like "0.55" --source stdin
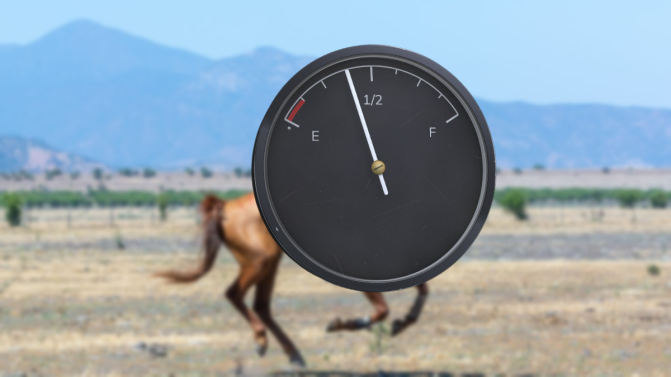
0.375
